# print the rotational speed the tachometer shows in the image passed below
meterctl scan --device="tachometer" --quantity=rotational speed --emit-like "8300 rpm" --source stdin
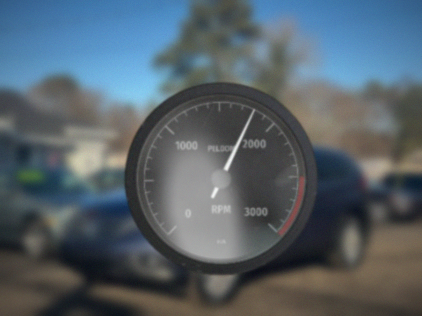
1800 rpm
